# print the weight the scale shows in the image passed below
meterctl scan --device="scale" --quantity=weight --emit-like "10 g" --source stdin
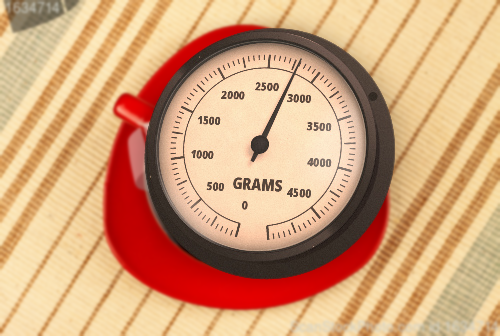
2800 g
